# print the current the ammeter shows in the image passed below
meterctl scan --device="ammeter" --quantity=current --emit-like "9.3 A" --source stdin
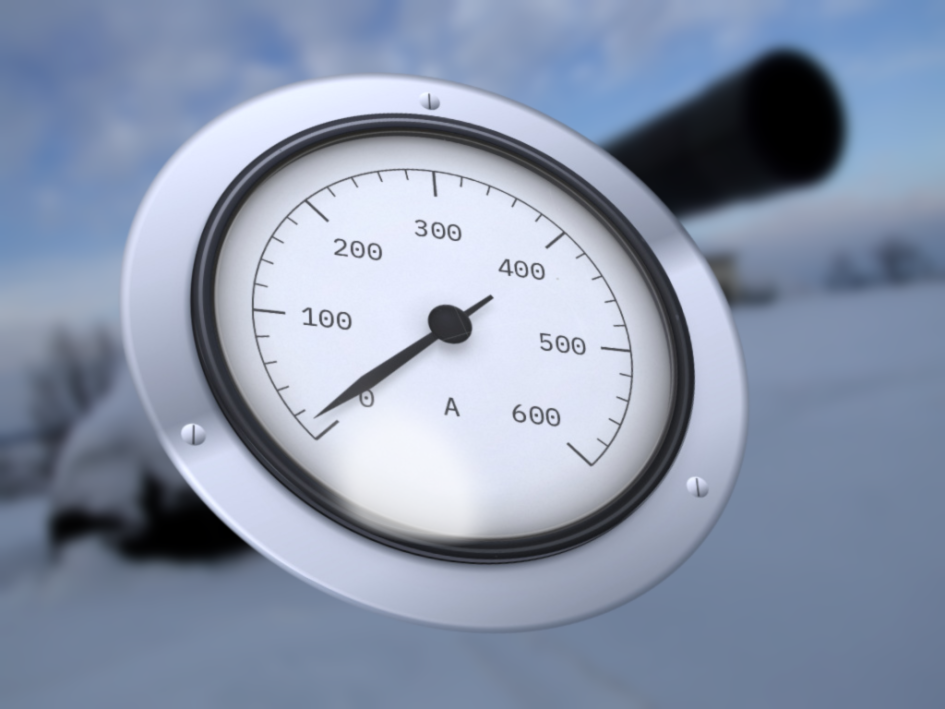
10 A
